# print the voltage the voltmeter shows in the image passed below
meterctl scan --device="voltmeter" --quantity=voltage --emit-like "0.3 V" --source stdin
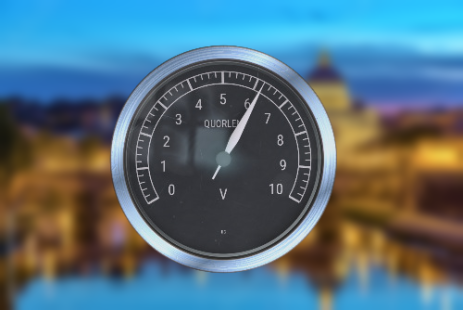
6.2 V
